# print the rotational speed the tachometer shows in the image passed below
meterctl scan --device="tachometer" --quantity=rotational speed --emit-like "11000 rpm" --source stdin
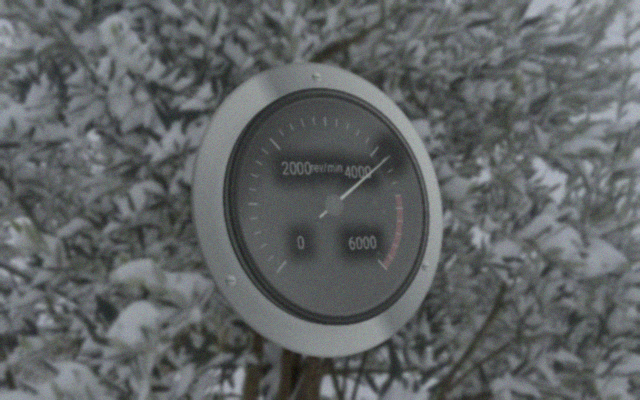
4200 rpm
